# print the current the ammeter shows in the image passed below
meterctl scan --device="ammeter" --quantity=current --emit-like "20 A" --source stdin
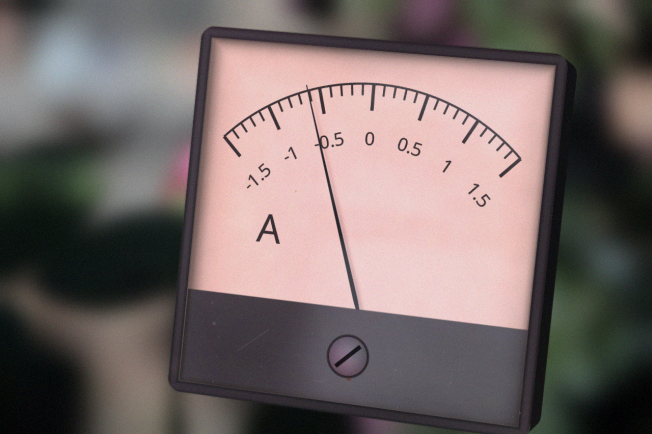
-0.6 A
